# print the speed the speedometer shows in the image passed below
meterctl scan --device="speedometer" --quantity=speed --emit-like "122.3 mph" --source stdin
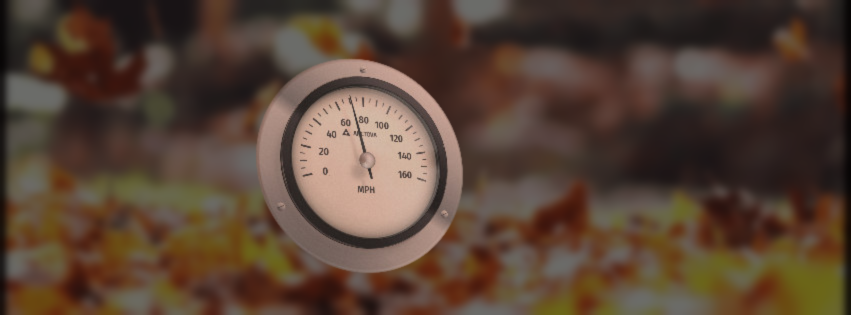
70 mph
